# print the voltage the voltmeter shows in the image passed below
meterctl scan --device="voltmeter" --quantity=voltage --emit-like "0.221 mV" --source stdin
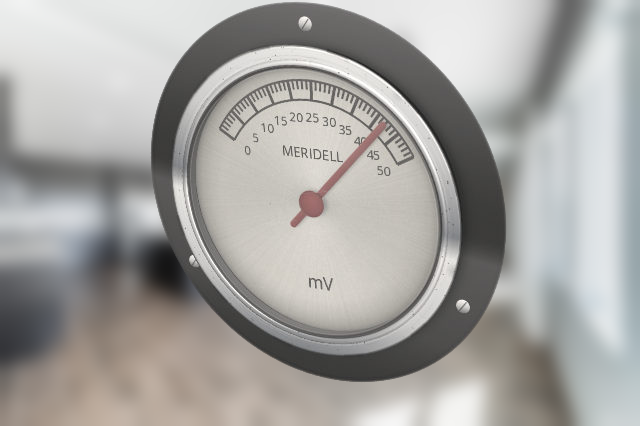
42 mV
